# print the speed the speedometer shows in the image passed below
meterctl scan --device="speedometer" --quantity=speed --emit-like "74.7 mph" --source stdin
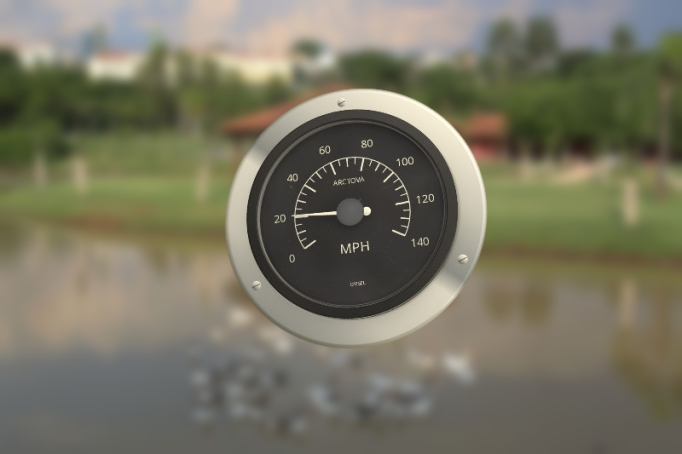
20 mph
